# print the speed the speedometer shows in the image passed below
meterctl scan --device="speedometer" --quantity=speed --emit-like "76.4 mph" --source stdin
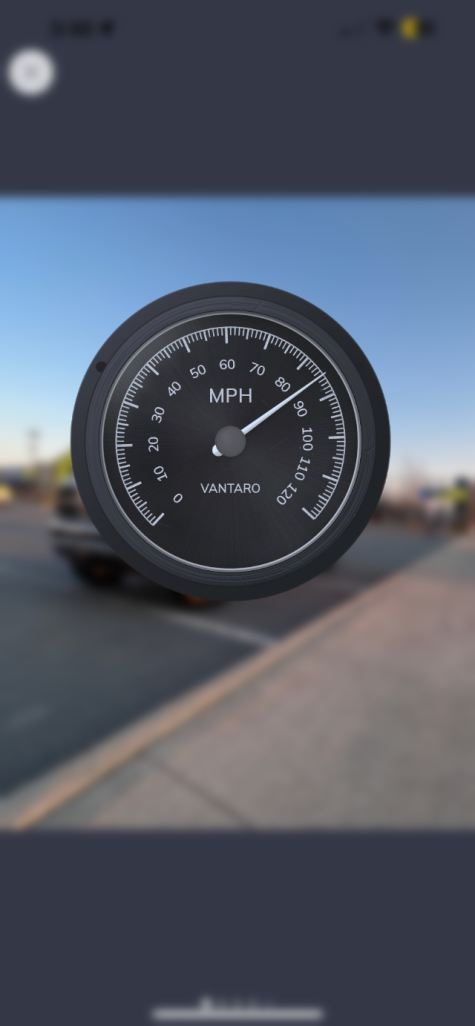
85 mph
